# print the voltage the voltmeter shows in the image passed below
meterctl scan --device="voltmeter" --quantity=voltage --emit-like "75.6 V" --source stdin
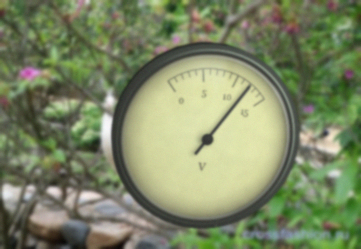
12 V
